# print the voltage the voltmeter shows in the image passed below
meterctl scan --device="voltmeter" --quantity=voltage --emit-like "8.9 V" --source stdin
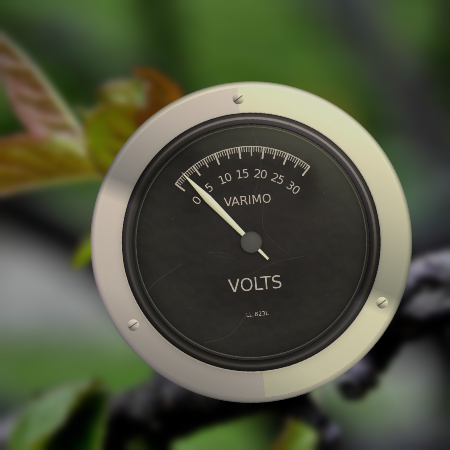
2.5 V
